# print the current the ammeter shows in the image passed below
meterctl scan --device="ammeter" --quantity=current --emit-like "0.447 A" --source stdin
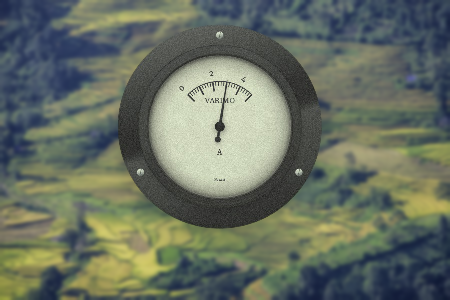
3 A
